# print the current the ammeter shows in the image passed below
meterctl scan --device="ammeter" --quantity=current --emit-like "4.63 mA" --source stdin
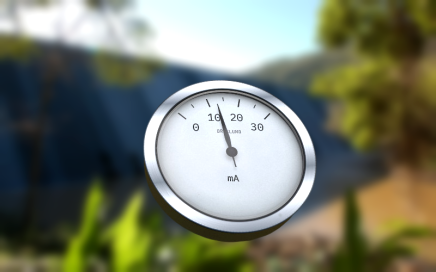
12.5 mA
